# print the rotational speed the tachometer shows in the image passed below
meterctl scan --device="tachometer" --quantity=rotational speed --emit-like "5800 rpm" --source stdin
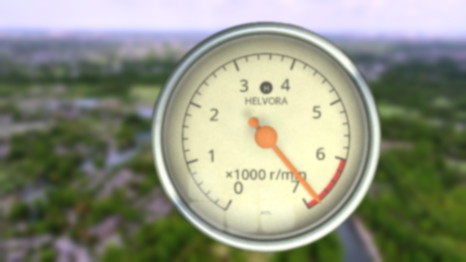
6800 rpm
